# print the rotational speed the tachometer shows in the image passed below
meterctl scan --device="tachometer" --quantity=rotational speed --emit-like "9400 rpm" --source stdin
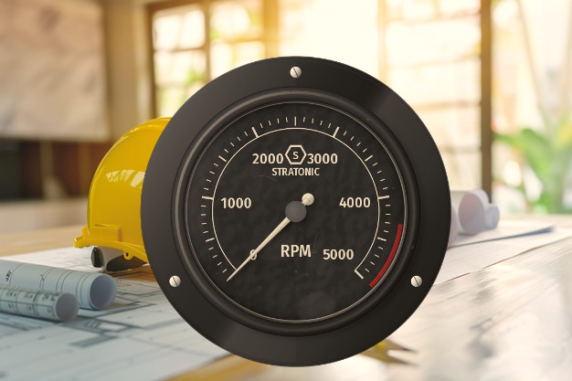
0 rpm
